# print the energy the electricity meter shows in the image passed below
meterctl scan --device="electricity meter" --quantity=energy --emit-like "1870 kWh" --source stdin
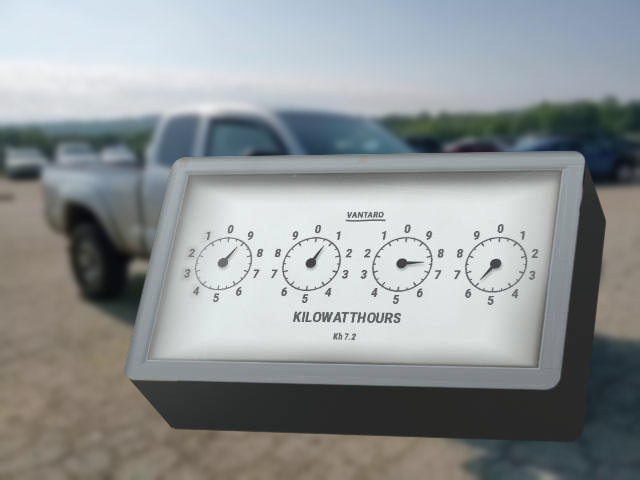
9076 kWh
